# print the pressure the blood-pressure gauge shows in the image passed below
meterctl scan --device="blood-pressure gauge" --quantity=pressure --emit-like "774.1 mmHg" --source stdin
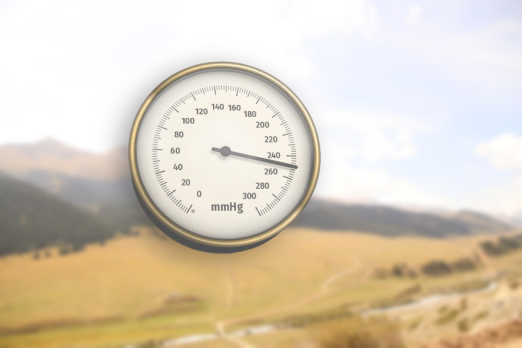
250 mmHg
